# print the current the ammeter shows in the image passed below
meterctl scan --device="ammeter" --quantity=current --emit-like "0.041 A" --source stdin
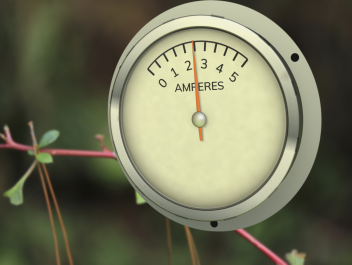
2.5 A
